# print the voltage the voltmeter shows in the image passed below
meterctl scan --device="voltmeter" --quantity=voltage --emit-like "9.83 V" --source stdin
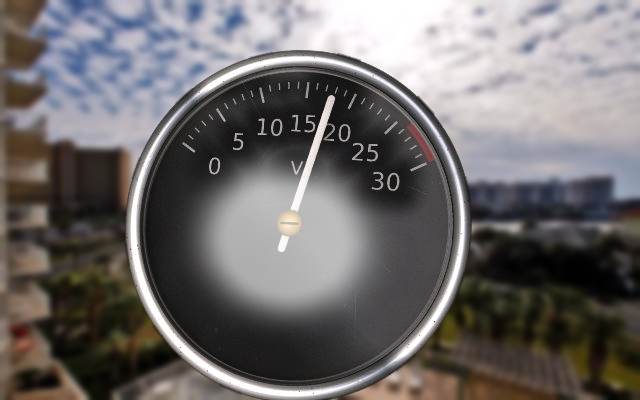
18 V
